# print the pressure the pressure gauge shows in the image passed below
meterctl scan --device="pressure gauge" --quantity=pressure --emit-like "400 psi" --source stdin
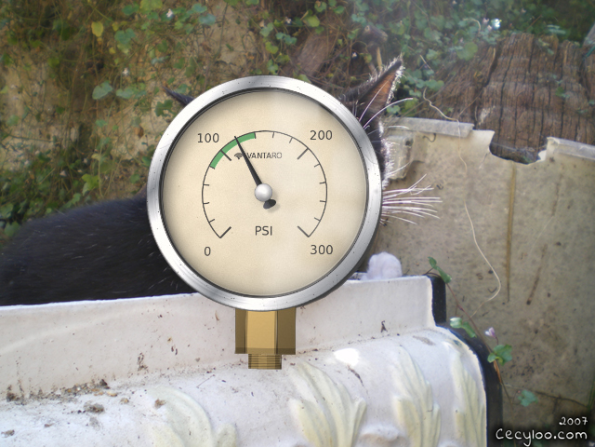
120 psi
